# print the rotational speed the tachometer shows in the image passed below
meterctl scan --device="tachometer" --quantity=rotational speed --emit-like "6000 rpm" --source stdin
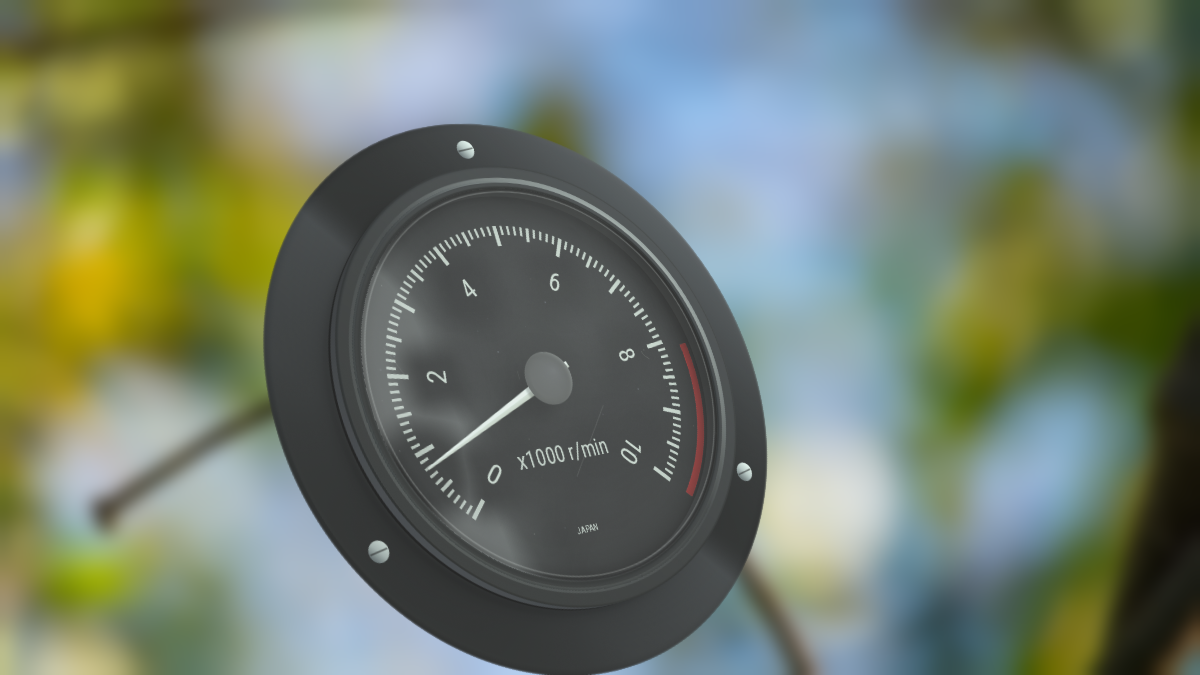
800 rpm
